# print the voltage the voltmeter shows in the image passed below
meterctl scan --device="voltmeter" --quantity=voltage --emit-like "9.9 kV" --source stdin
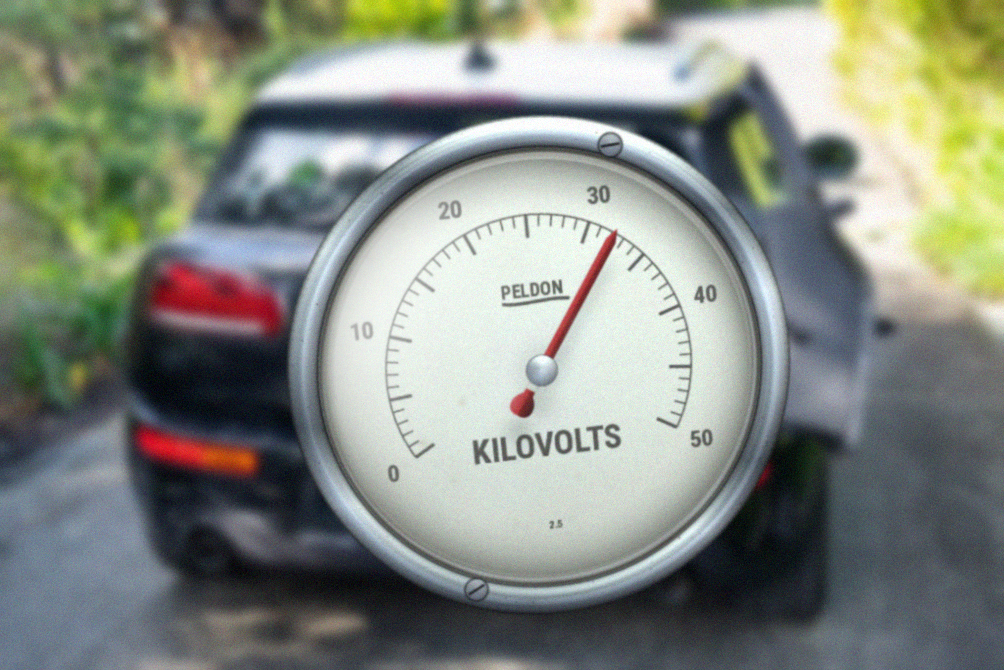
32 kV
